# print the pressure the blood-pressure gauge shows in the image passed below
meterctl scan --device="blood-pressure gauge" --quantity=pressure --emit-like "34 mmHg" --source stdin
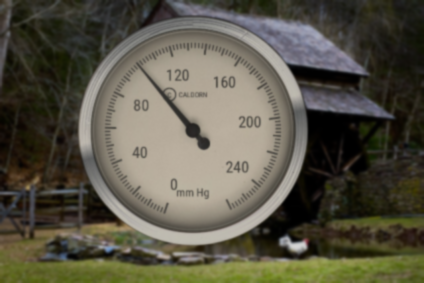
100 mmHg
